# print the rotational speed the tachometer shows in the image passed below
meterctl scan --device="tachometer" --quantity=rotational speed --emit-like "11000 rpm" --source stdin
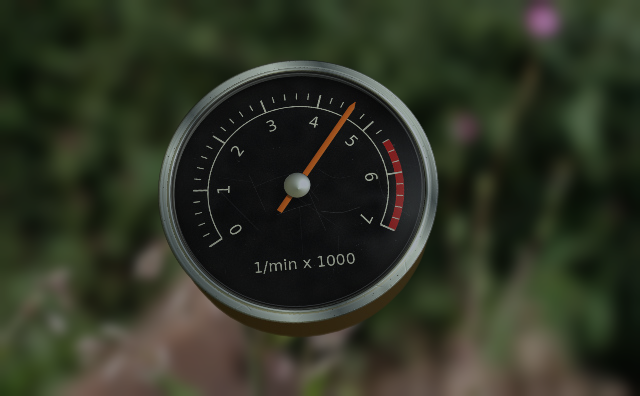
4600 rpm
